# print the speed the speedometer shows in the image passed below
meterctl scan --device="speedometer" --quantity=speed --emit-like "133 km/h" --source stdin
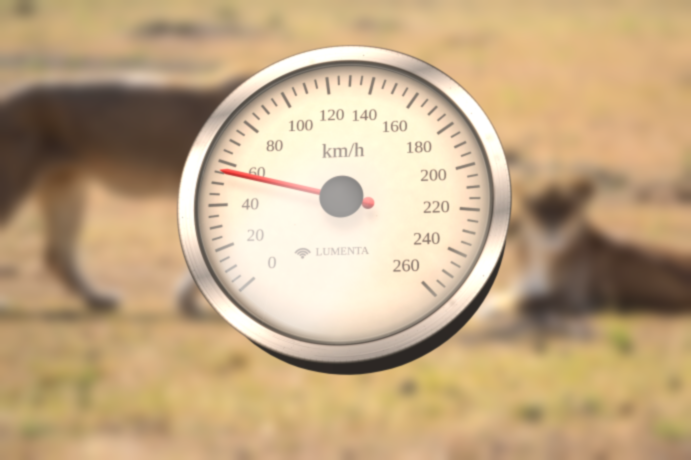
55 km/h
